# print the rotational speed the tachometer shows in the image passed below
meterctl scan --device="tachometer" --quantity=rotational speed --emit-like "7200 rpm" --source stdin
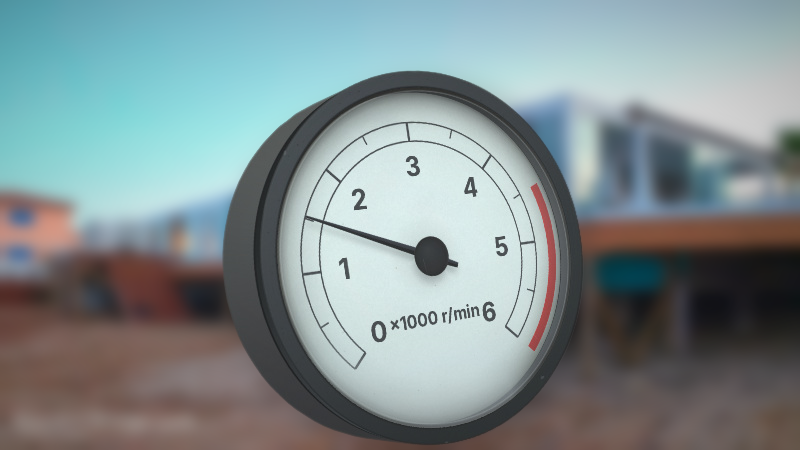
1500 rpm
